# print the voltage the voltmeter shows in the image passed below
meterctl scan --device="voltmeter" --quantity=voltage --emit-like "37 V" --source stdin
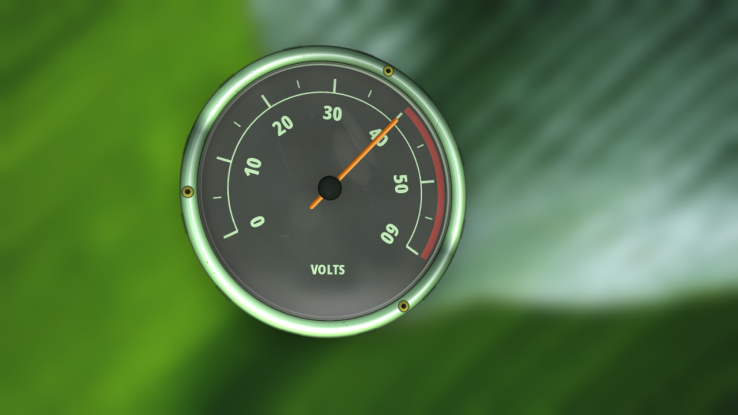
40 V
